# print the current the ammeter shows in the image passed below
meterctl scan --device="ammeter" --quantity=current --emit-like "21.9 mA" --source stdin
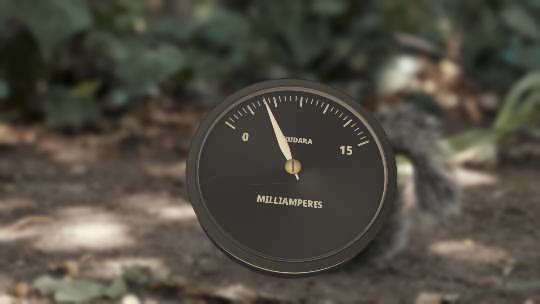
4 mA
